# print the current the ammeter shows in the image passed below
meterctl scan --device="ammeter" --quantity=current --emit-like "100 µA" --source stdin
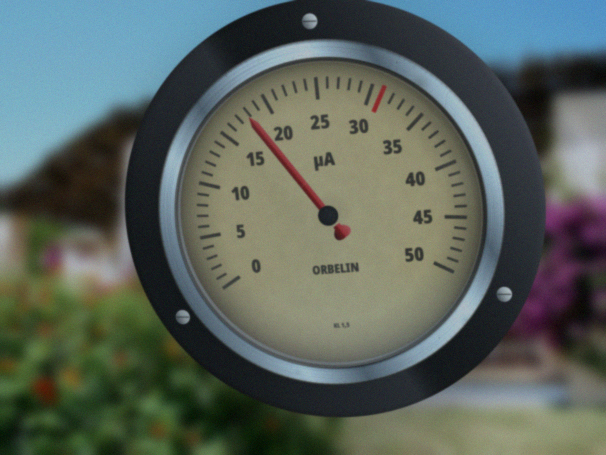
18 µA
